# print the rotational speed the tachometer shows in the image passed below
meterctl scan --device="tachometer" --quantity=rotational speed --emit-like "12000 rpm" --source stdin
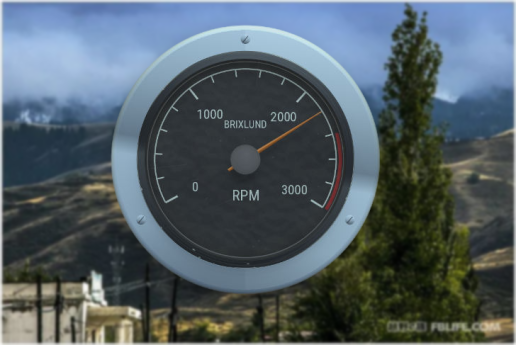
2200 rpm
